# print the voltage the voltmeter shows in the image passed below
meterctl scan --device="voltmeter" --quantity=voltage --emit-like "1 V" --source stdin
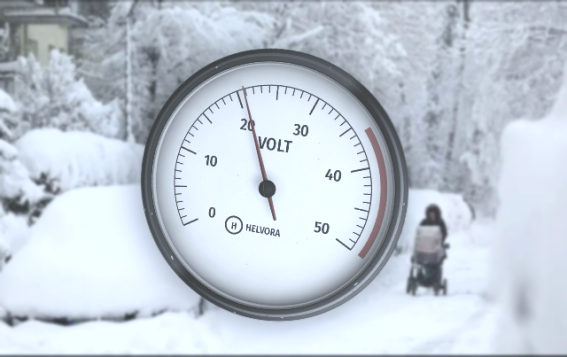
21 V
